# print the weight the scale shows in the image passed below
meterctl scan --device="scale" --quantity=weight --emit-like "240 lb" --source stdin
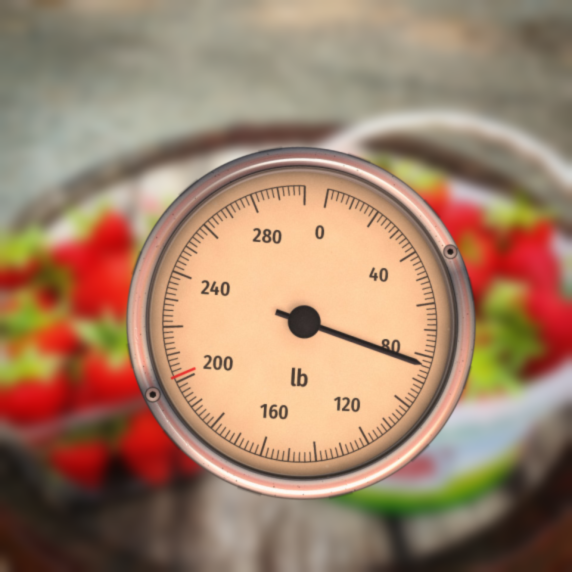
84 lb
